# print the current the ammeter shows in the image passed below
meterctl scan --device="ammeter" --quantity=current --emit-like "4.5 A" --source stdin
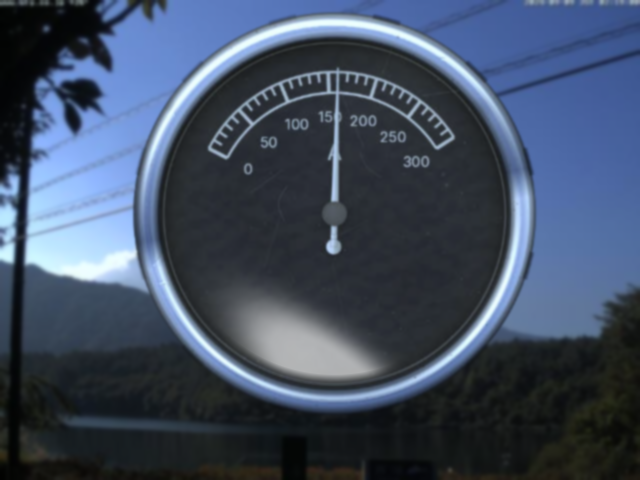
160 A
